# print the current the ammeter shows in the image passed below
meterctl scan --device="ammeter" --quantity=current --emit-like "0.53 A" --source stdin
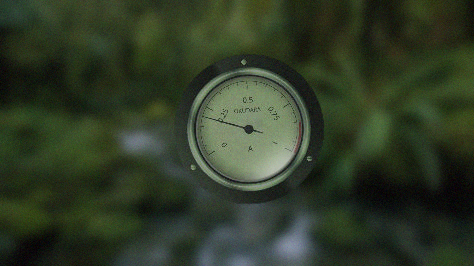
0.2 A
